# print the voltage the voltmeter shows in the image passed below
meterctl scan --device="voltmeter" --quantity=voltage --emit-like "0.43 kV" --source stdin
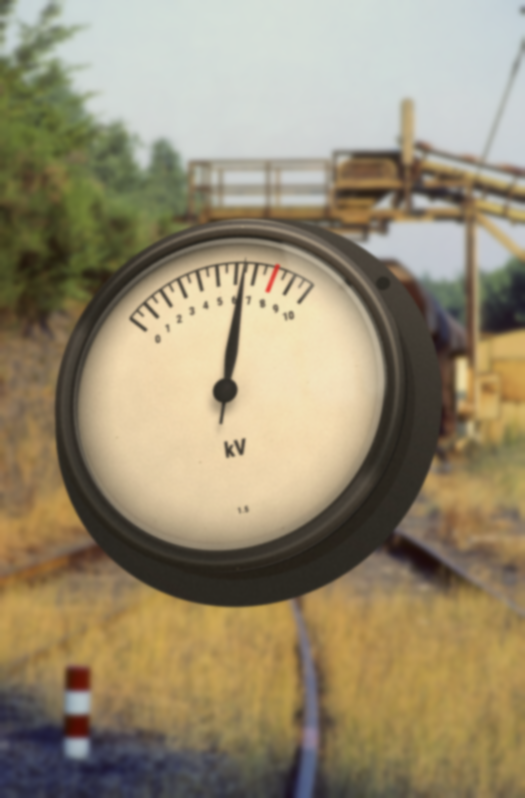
6.5 kV
